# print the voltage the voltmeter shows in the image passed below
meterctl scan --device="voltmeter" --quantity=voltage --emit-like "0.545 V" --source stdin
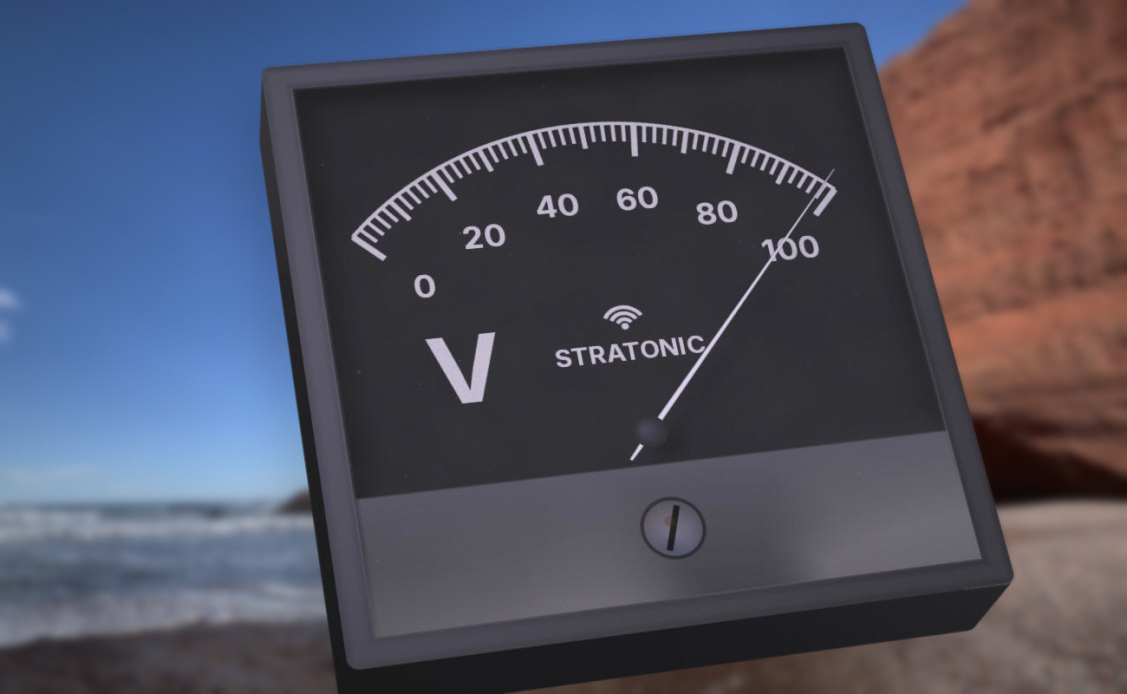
98 V
